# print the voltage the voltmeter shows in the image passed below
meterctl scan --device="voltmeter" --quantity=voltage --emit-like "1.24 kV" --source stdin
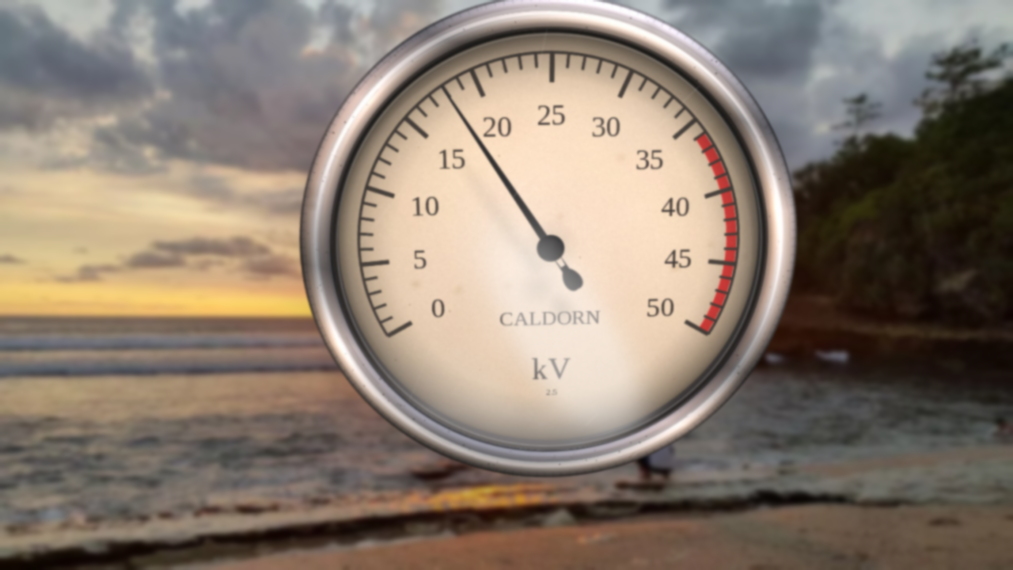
18 kV
